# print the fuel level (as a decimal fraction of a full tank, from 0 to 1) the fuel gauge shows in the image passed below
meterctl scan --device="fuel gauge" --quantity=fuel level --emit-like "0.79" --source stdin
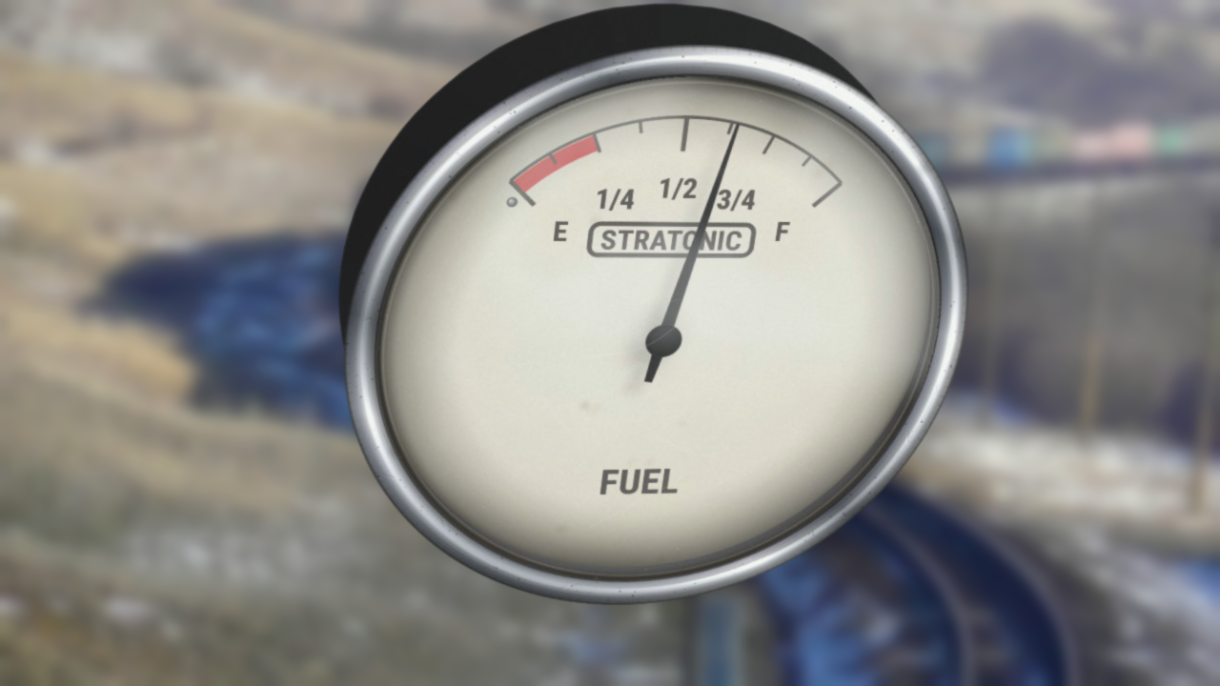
0.625
